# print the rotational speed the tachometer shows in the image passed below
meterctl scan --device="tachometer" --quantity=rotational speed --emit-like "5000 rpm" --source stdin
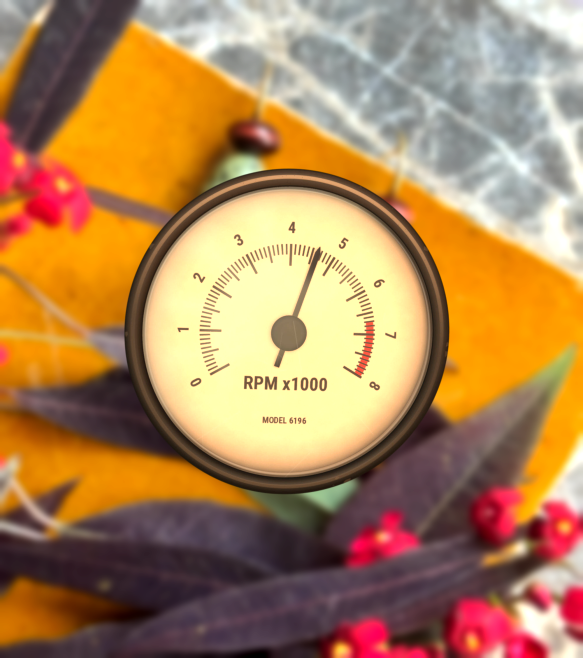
4600 rpm
